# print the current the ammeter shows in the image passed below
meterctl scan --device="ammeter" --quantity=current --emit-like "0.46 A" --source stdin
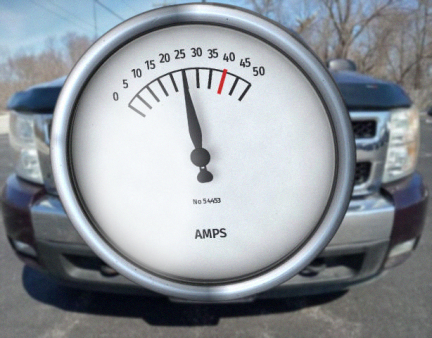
25 A
